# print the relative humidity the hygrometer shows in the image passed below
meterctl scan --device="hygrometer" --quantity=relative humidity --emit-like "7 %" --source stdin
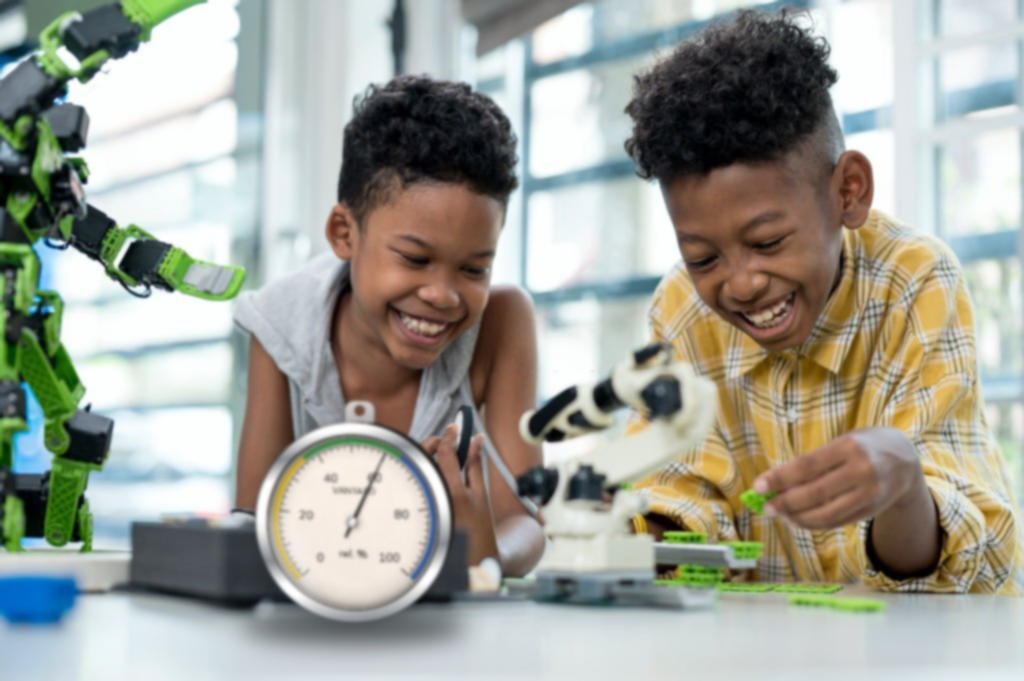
60 %
